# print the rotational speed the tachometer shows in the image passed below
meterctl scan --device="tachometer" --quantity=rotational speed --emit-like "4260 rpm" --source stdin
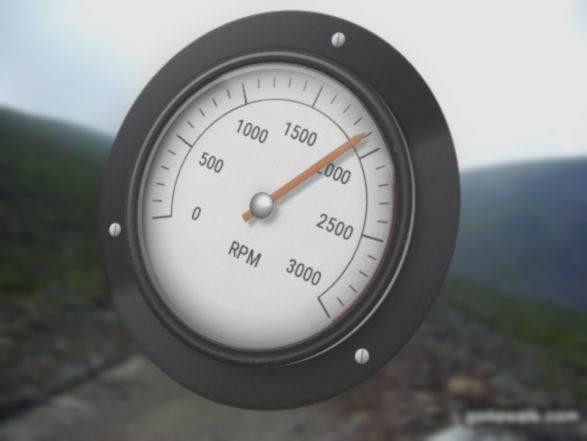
1900 rpm
